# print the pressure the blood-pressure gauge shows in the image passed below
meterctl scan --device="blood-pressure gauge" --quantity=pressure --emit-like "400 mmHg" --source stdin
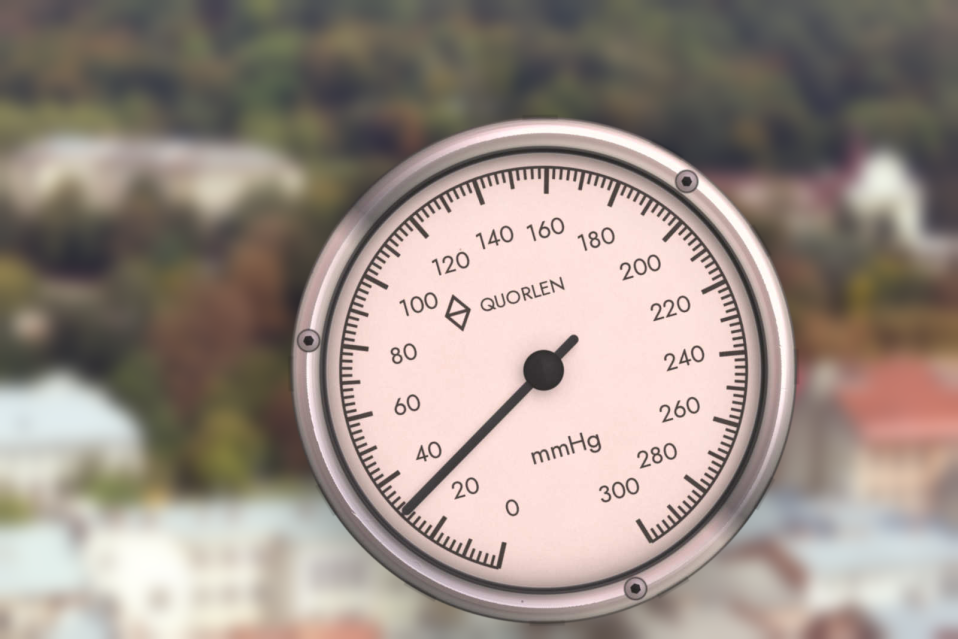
30 mmHg
